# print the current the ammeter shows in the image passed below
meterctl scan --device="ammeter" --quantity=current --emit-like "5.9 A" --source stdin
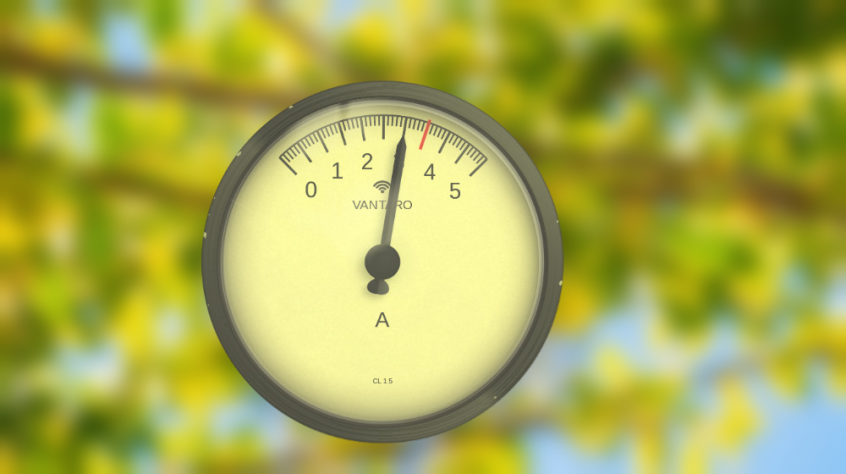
3 A
